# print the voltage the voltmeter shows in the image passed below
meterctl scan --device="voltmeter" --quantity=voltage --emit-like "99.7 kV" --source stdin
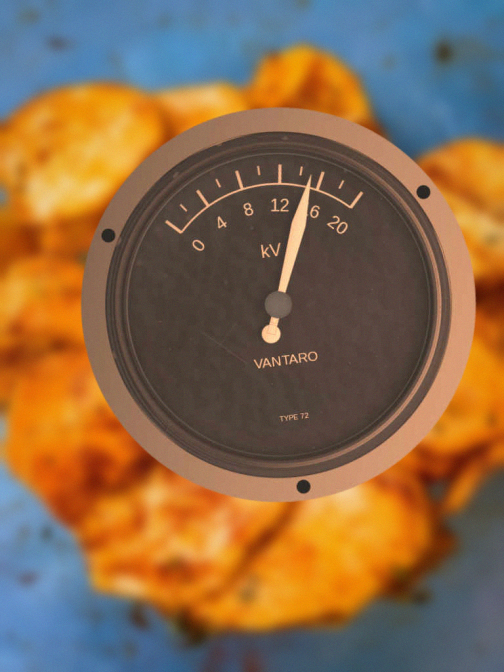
15 kV
